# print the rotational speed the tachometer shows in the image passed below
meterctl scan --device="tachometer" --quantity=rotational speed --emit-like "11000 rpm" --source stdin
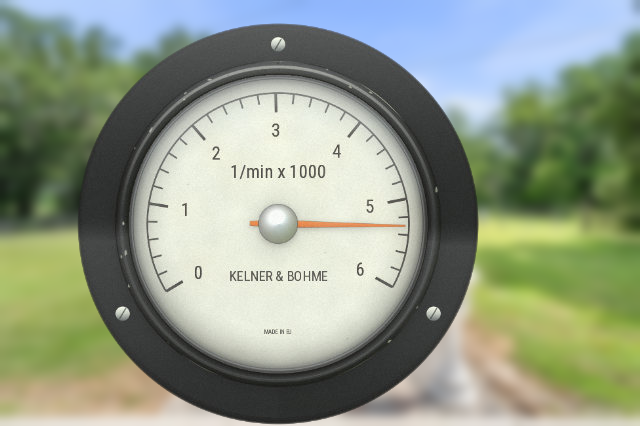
5300 rpm
